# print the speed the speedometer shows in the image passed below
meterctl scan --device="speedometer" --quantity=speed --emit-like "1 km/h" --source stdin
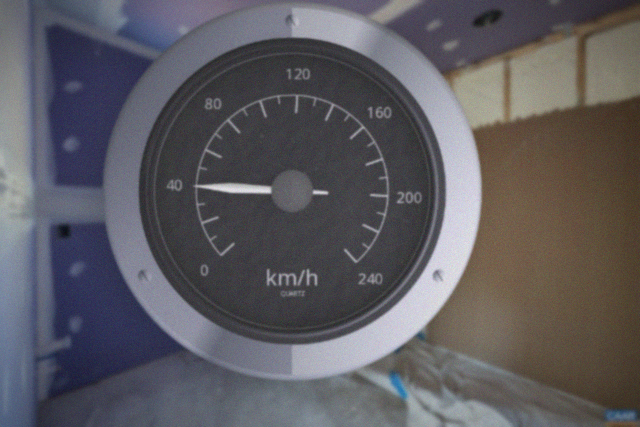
40 km/h
